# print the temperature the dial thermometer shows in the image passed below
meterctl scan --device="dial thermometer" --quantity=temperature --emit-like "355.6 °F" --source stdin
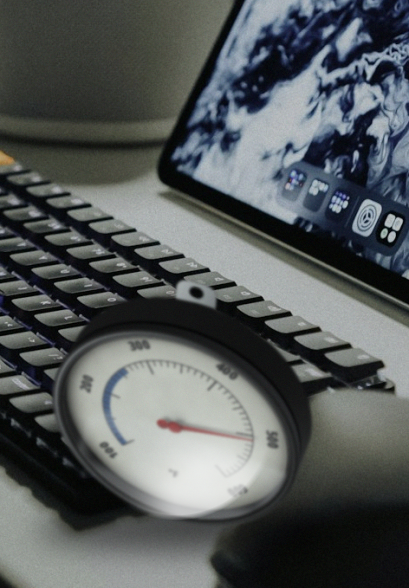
500 °F
